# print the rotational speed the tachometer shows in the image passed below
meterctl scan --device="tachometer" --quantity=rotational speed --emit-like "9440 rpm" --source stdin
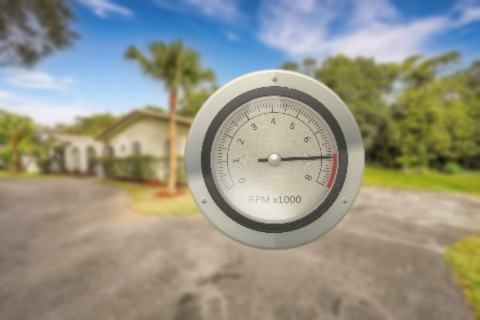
7000 rpm
